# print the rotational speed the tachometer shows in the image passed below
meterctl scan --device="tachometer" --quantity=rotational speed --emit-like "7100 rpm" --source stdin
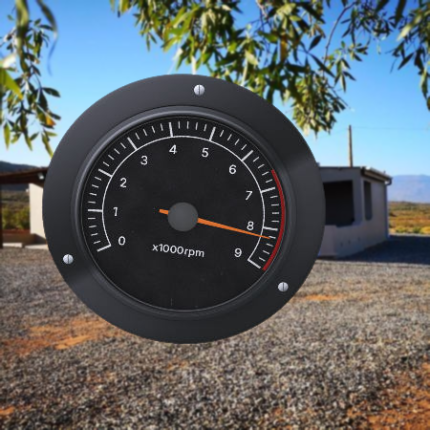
8200 rpm
